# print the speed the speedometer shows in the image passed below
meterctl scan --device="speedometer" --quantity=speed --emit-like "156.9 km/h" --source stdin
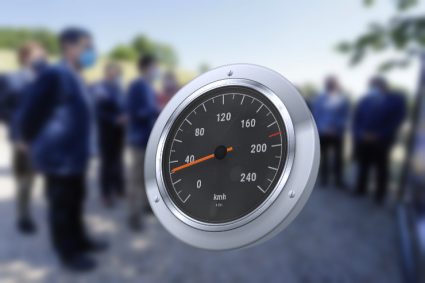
30 km/h
